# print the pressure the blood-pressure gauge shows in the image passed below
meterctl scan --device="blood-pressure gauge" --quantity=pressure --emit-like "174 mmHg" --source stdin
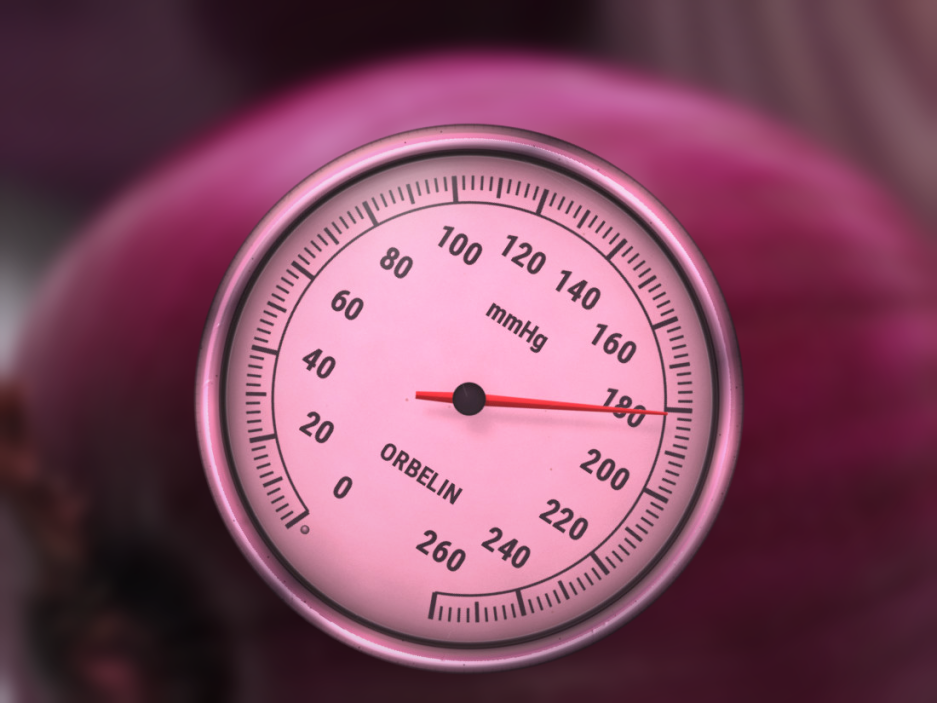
181 mmHg
